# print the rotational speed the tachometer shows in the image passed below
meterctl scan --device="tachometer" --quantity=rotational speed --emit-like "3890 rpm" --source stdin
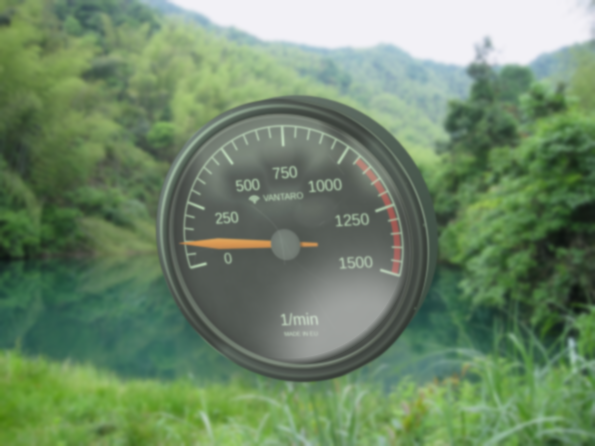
100 rpm
